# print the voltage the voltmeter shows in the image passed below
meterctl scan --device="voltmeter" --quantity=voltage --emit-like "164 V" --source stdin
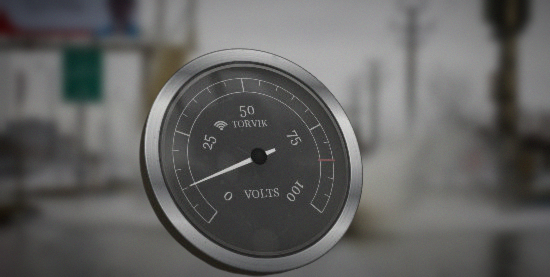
10 V
